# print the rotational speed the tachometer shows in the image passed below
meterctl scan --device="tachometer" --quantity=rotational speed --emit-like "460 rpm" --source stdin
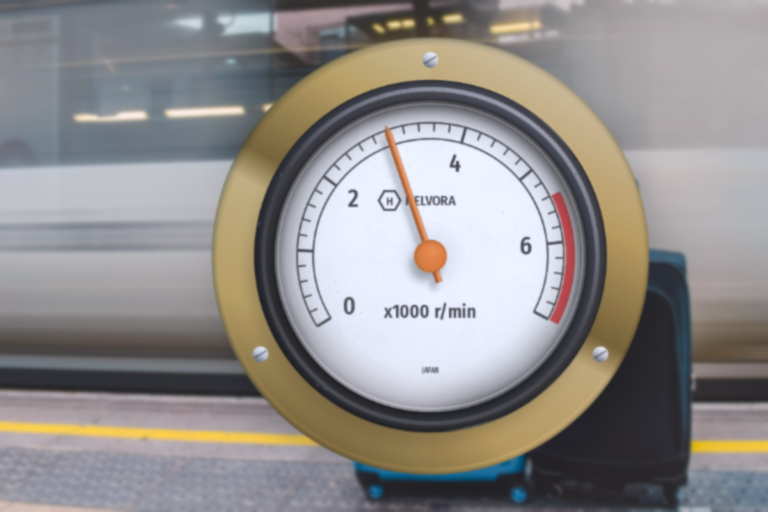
3000 rpm
